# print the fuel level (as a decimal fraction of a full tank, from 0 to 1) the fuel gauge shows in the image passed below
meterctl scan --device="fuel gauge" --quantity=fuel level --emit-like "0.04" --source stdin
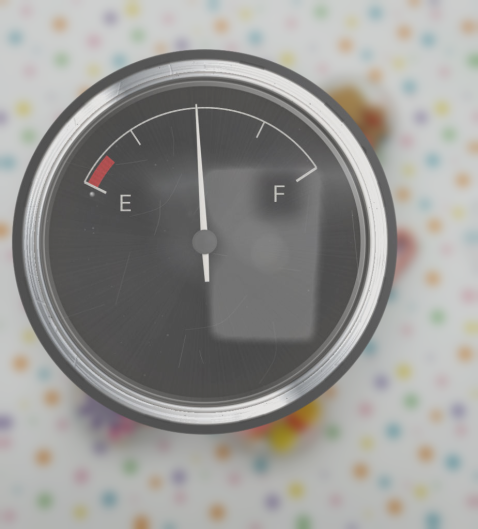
0.5
